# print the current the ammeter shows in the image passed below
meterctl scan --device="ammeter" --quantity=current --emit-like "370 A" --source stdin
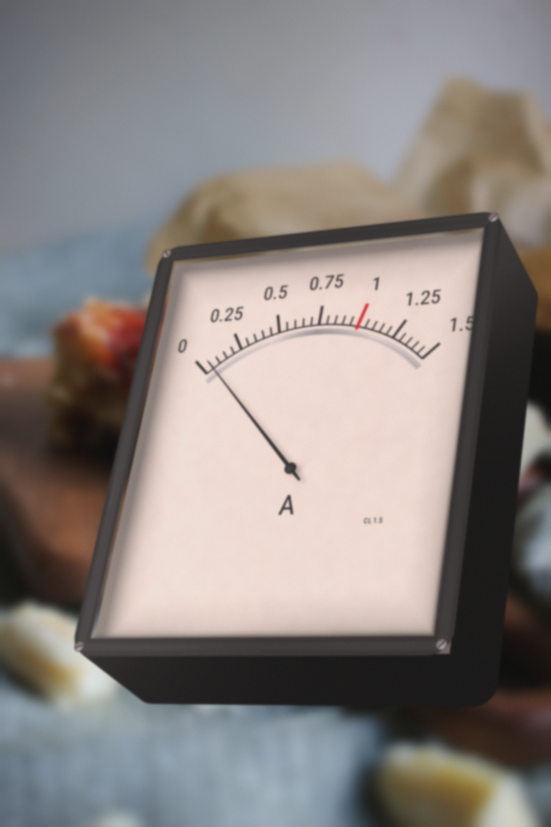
0.05 A
